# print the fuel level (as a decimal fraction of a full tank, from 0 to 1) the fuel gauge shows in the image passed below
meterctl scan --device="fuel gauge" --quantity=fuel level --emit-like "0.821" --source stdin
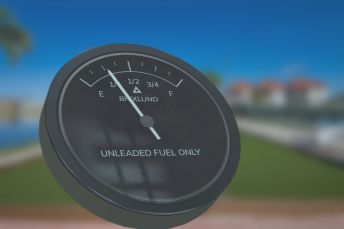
0.25
